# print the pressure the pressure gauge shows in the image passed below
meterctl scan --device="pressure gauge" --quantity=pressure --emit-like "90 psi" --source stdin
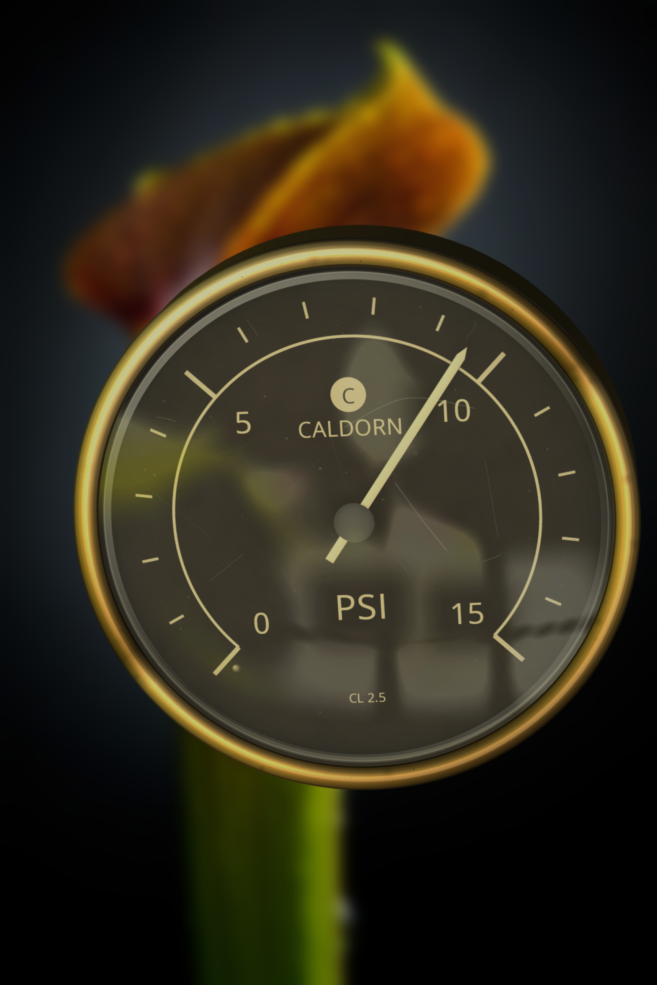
9.5 psi
